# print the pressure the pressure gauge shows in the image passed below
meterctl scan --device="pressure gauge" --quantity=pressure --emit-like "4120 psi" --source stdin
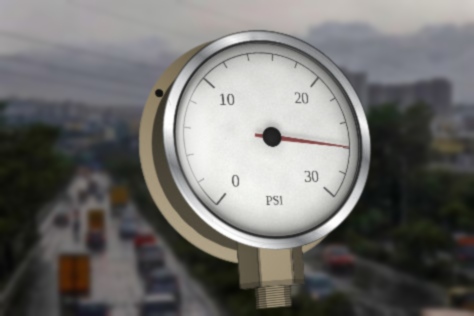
26 psi
